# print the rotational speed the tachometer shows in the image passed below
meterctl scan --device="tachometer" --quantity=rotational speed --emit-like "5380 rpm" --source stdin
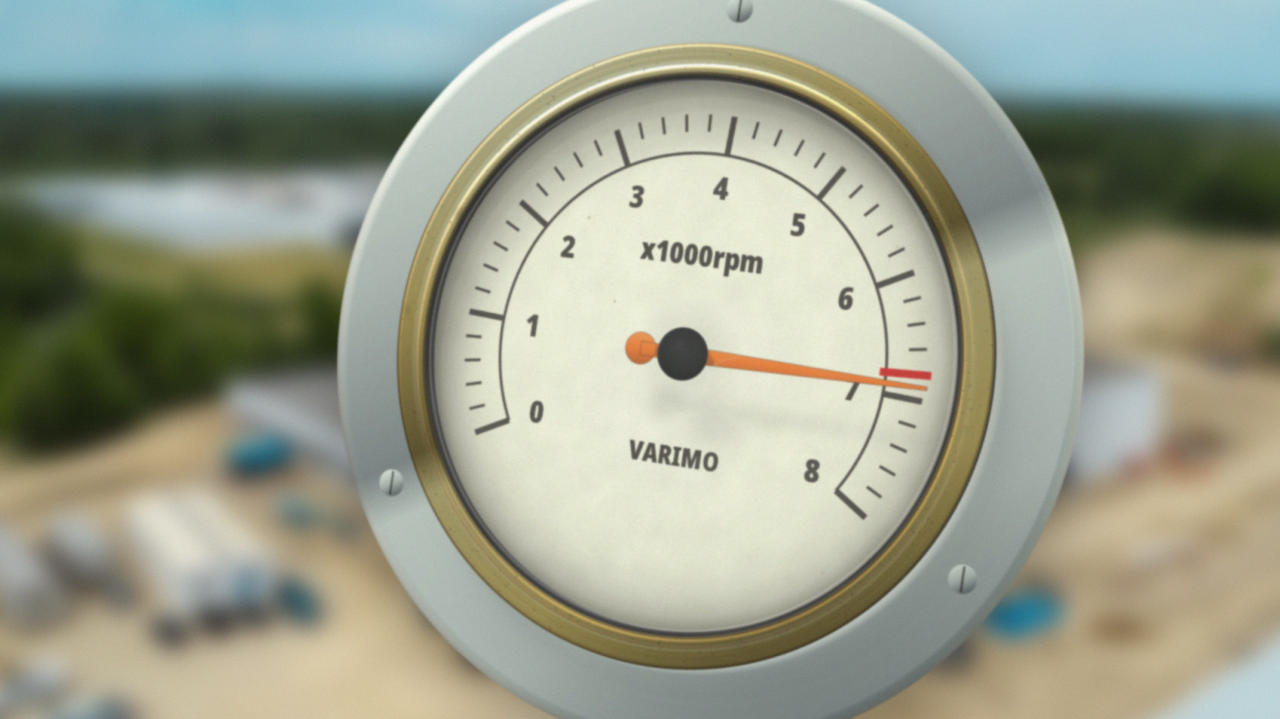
6900 rpm
